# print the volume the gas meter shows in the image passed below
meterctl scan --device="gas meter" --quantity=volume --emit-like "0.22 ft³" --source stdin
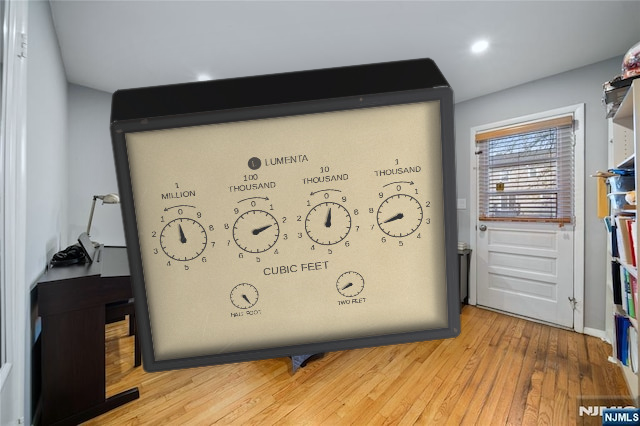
19700 ft³
